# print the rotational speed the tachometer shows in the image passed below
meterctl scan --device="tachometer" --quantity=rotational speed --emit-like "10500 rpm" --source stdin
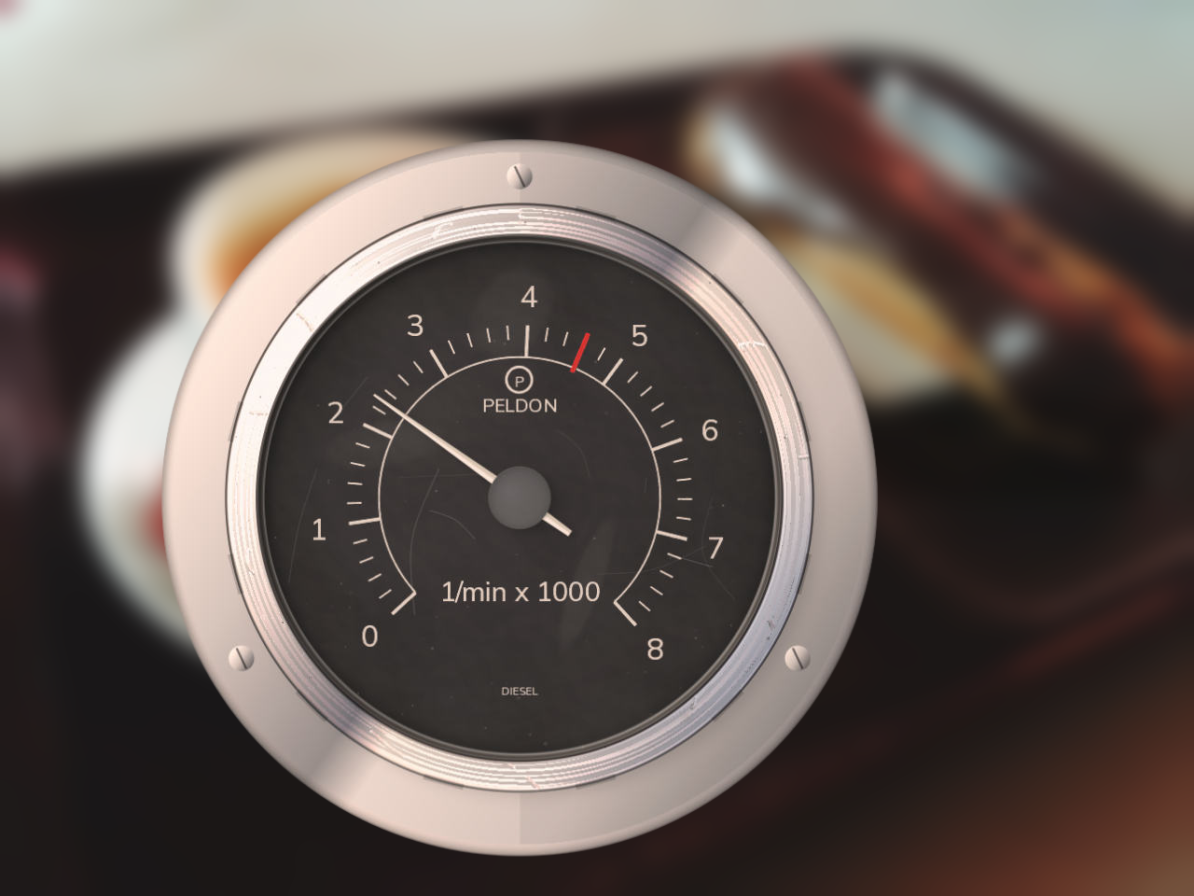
2300 rpm
